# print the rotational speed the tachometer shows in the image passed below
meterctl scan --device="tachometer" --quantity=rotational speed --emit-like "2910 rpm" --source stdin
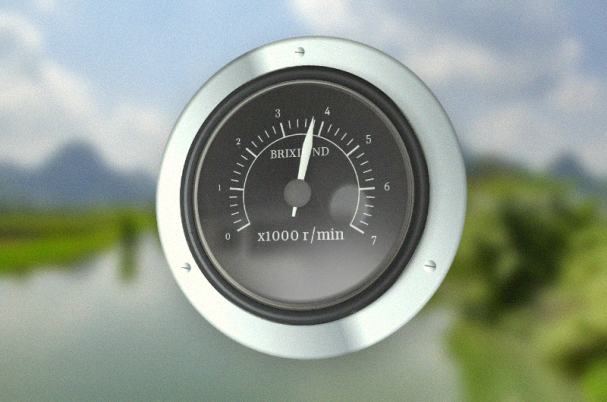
3800 rpm
